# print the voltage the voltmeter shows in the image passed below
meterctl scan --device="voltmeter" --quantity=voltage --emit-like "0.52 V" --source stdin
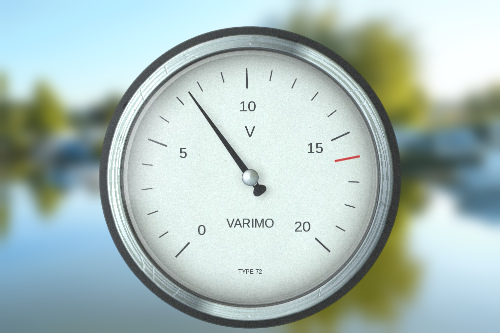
7.5 V
